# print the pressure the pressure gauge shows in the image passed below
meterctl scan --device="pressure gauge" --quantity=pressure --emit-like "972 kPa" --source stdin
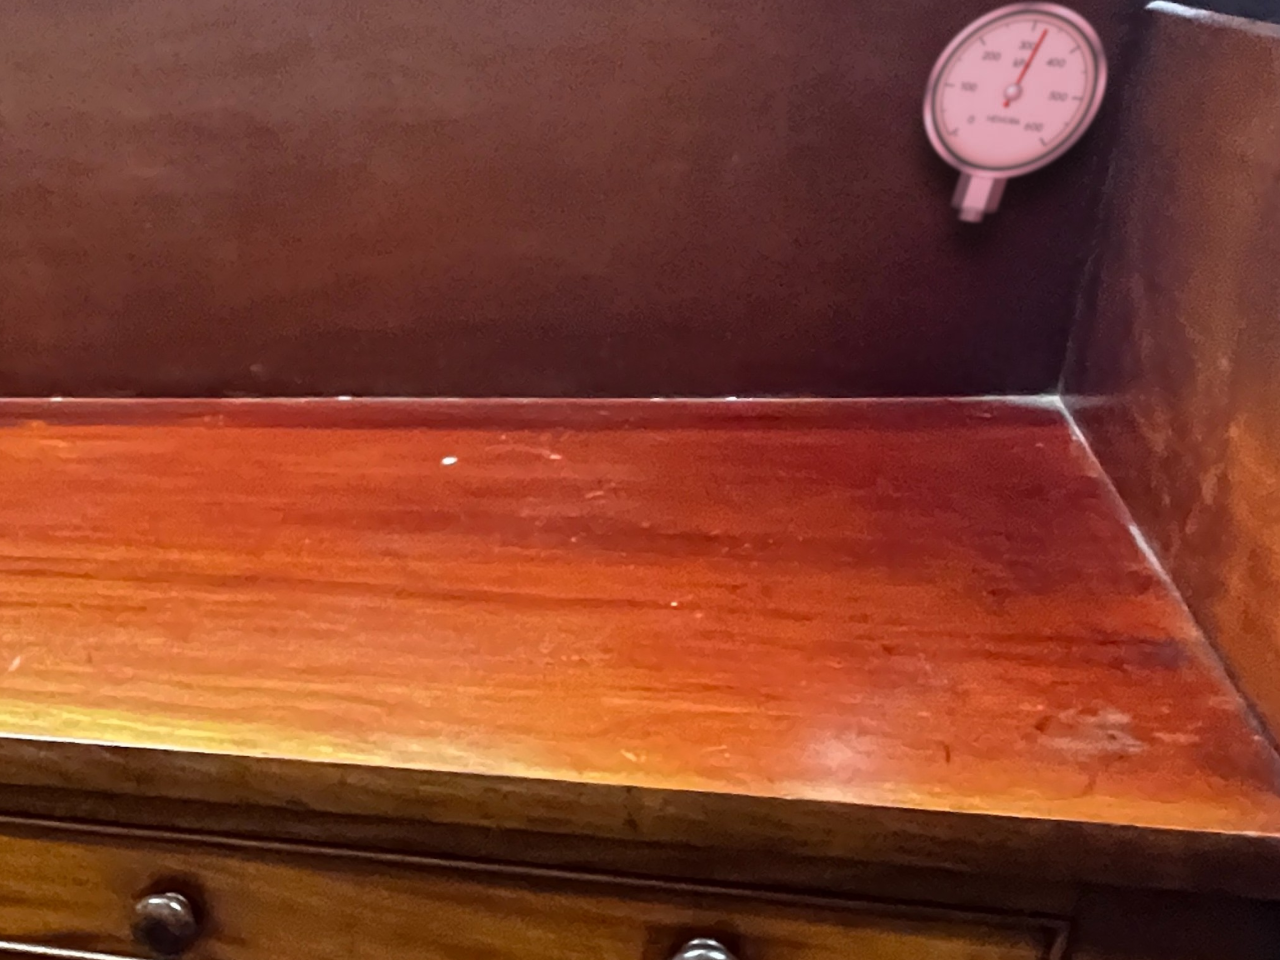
325 kPa
